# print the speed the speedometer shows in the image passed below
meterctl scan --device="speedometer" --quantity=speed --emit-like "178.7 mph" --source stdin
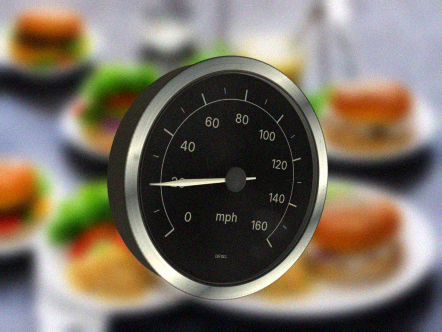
20 mph
